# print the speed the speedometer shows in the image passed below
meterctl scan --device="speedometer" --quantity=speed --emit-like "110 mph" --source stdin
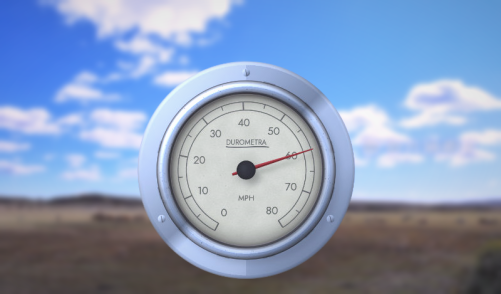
60 mph
